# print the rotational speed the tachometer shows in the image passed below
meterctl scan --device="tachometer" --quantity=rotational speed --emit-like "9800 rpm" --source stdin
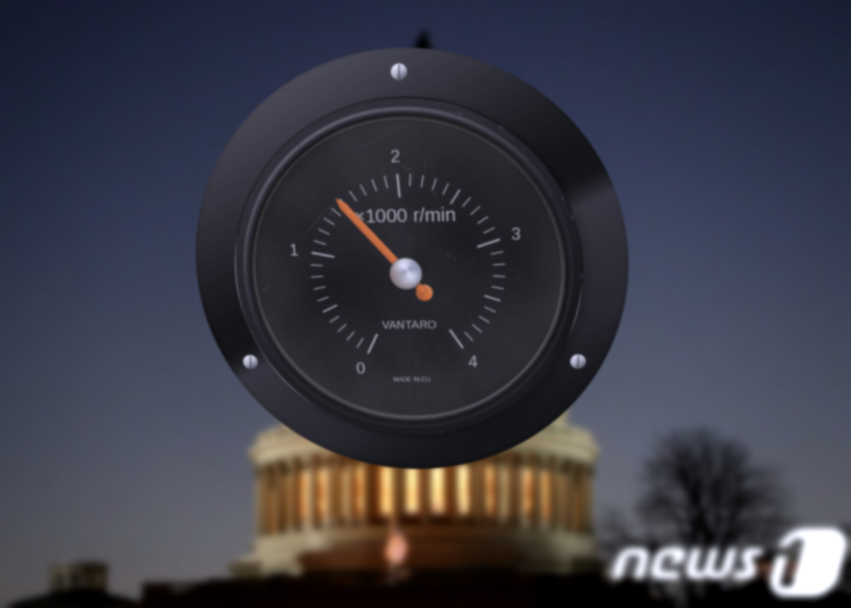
1500 rpm
